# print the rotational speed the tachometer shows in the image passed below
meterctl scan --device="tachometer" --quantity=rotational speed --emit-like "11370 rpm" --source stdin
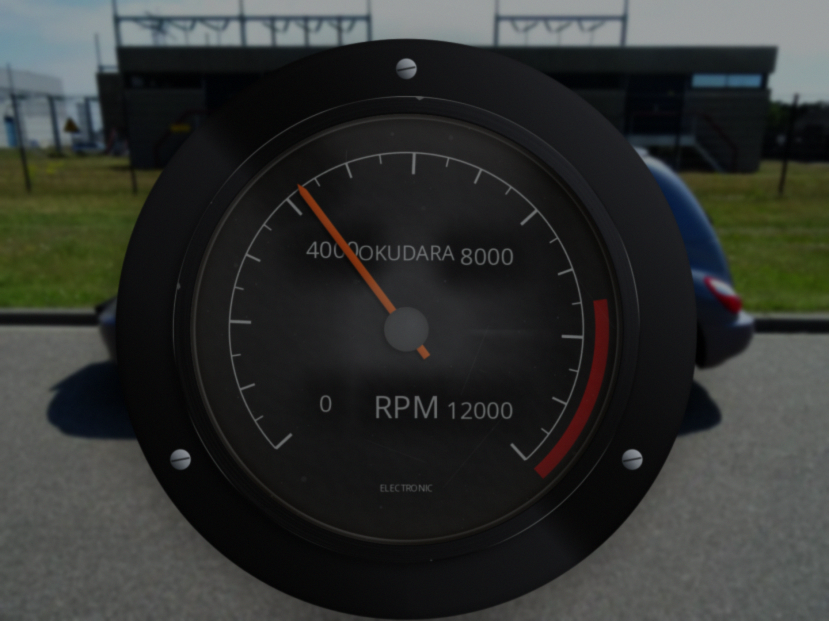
4250 rpm
